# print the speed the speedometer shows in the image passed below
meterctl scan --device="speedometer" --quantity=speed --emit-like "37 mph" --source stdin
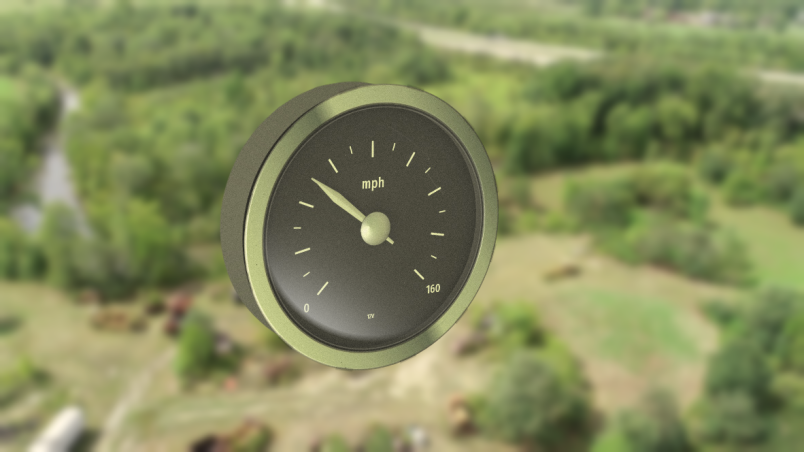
50 mph
